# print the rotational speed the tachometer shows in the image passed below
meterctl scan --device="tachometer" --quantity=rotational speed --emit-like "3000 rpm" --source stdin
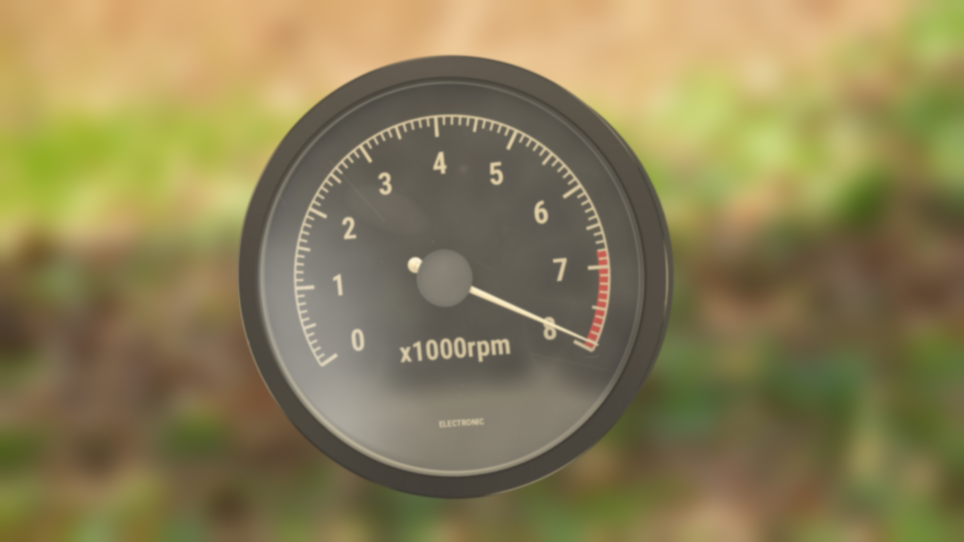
7900 rpm
